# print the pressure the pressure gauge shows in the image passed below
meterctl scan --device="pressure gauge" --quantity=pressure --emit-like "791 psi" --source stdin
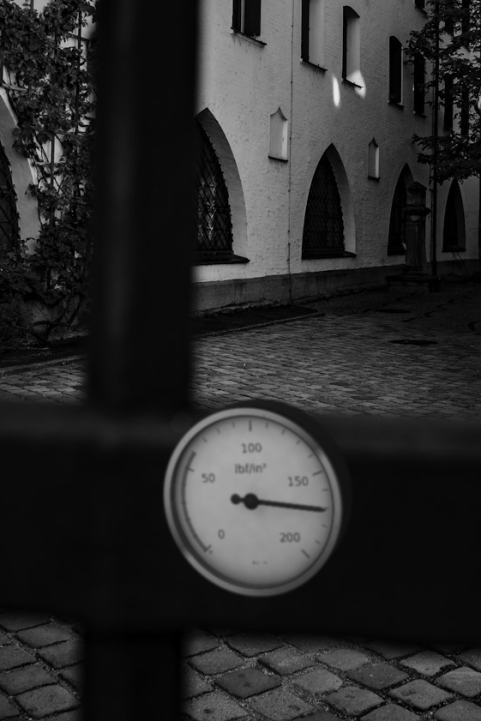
170 psi
